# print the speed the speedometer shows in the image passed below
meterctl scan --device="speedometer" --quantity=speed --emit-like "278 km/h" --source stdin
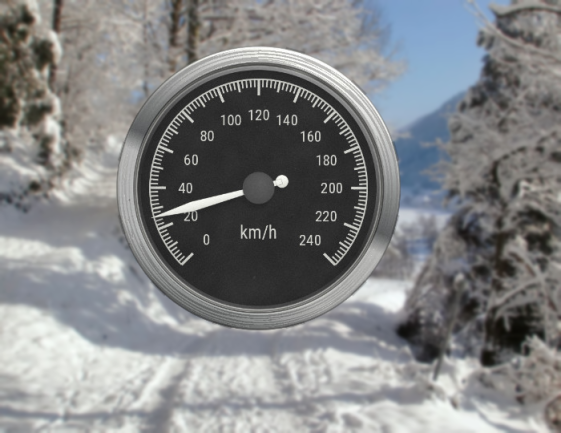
26 km/h
